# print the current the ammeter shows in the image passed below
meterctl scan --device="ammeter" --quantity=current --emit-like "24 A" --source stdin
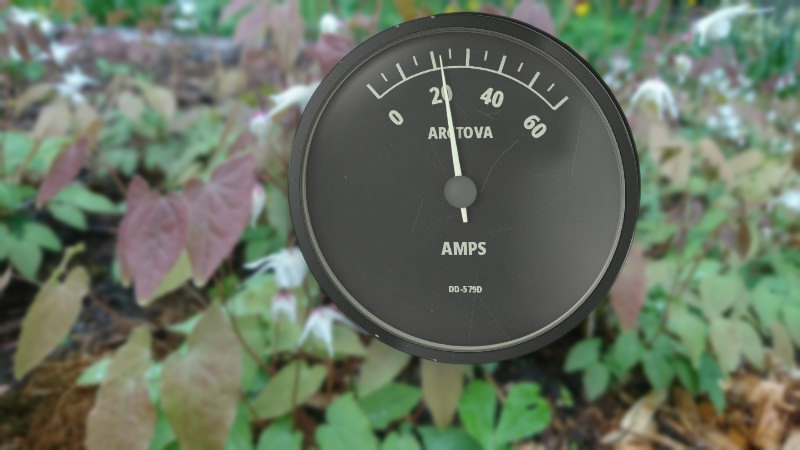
22.5 A
